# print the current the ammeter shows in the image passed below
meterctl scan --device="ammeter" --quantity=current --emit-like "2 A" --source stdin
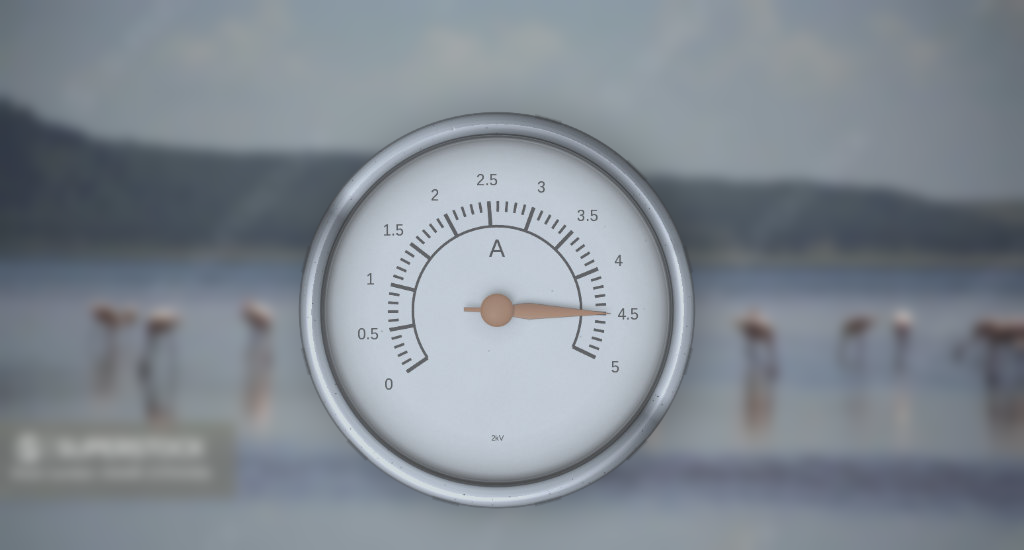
4.5 A
